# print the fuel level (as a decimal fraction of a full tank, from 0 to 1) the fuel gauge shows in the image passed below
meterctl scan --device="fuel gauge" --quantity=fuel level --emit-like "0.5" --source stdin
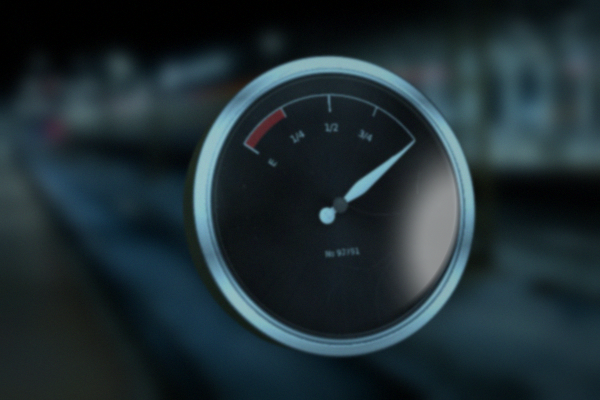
1
